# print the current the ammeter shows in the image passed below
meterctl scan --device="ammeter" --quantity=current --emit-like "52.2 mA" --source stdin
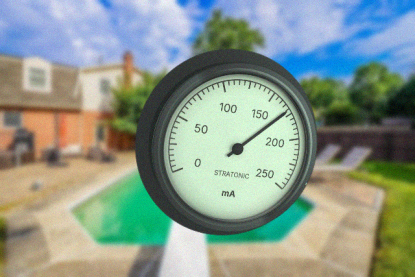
170 mA
